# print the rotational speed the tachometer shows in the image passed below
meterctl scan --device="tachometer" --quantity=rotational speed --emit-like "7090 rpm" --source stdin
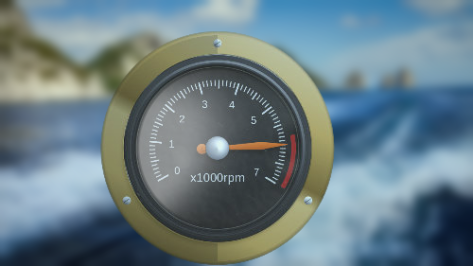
6000 rpm
